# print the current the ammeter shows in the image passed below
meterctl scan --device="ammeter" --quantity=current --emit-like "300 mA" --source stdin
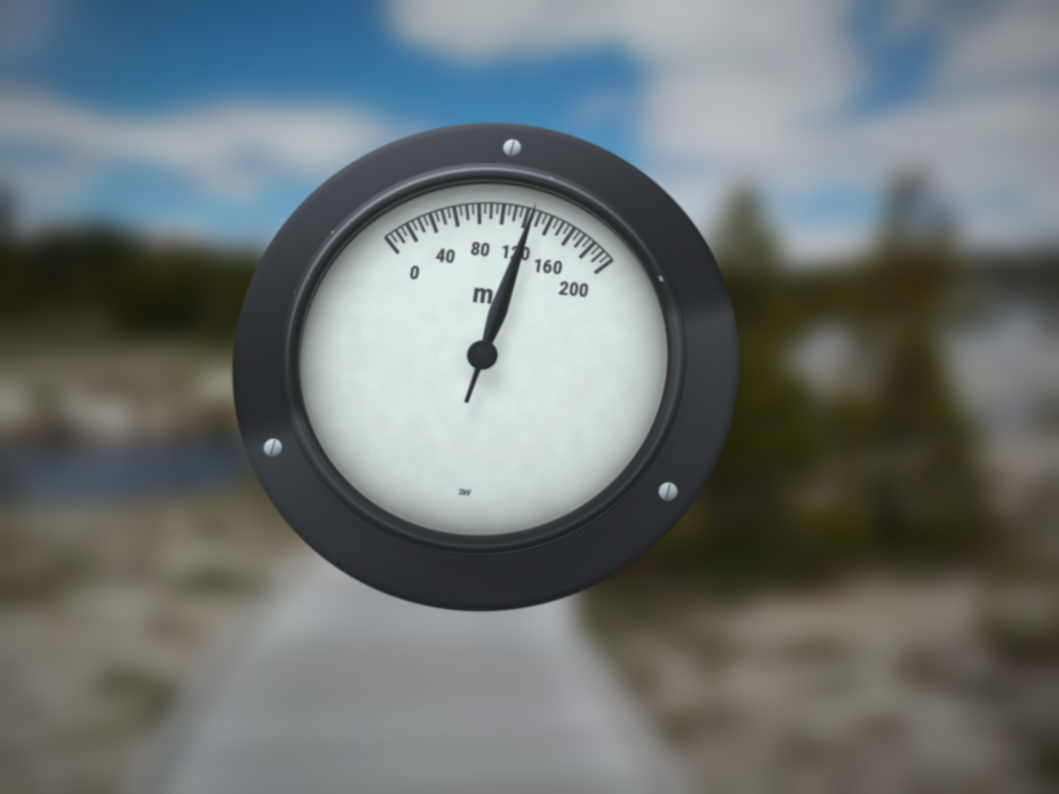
125 mA
